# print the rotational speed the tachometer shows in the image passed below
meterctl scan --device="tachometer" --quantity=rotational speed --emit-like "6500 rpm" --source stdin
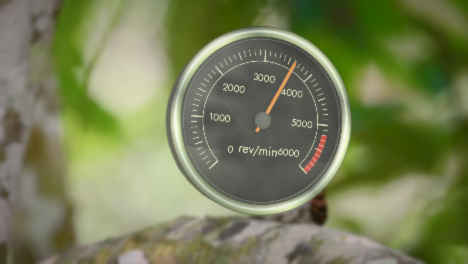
3600 rpm
